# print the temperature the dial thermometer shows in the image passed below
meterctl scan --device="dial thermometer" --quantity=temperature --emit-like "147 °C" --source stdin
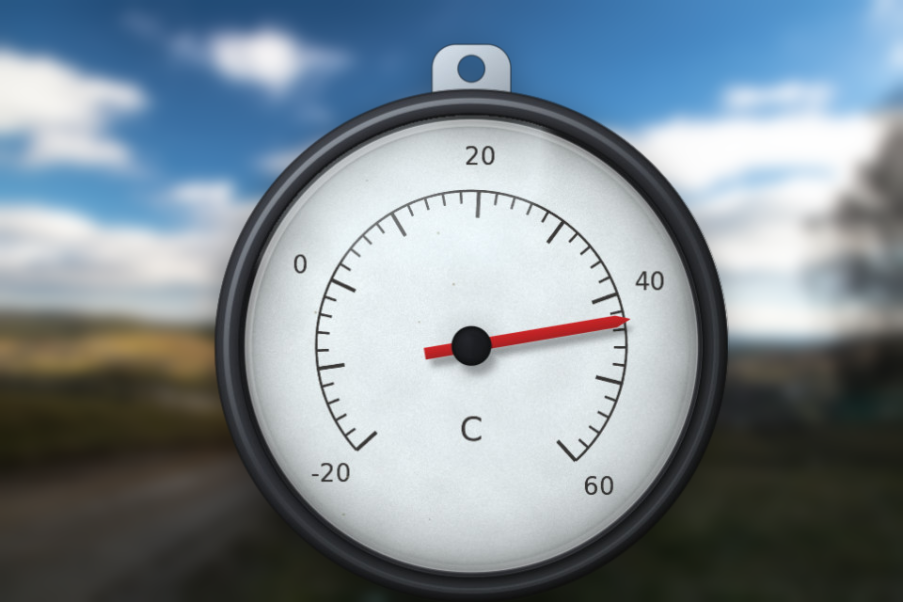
43 °C
